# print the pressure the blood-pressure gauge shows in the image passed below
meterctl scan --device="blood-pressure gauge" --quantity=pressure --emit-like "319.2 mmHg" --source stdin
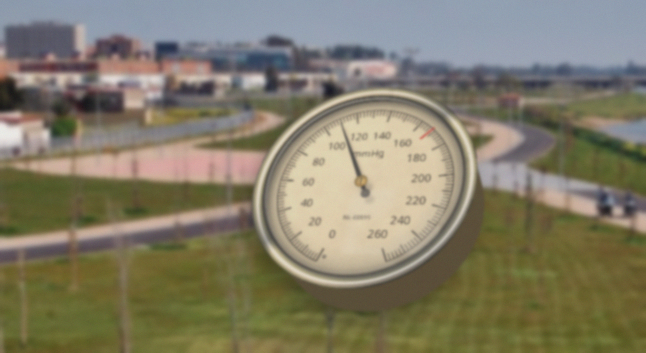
110 mmHg
